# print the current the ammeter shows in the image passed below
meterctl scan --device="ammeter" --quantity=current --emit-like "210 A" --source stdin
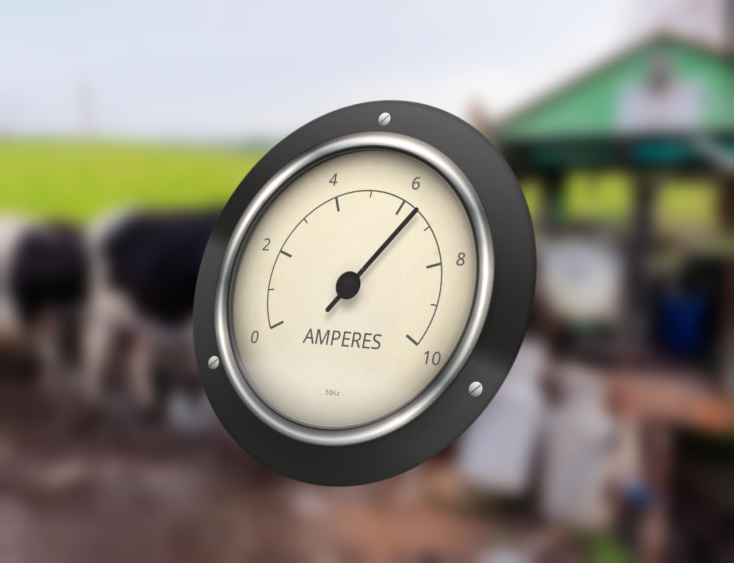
6.5 A
